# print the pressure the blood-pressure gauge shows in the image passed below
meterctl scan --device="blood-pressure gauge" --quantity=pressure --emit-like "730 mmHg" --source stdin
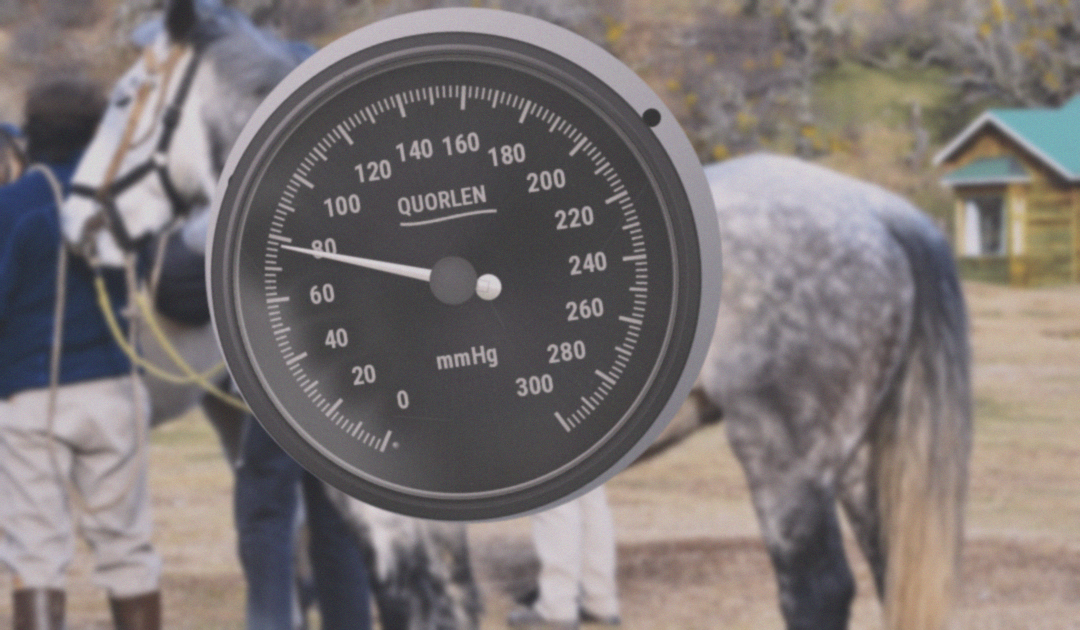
78 mmHg
